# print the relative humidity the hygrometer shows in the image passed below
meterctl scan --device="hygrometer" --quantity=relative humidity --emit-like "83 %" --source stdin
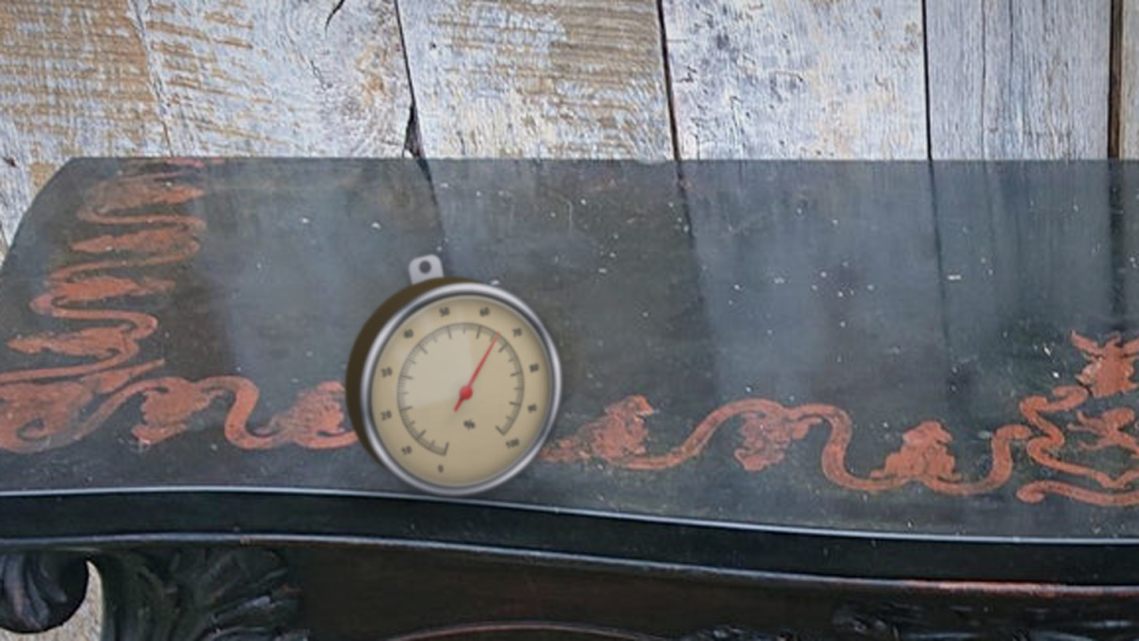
65 %
